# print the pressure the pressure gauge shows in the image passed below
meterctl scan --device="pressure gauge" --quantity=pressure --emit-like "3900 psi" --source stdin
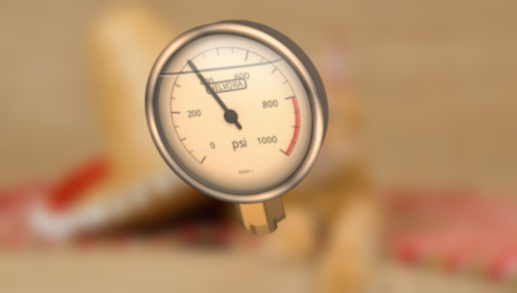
400 psi
